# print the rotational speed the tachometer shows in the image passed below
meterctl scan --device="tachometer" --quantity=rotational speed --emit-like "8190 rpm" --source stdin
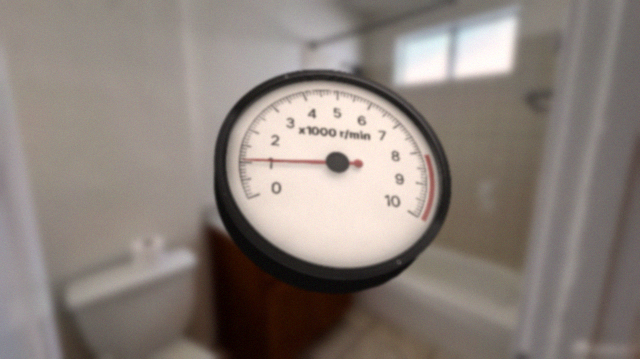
1000 rpm
